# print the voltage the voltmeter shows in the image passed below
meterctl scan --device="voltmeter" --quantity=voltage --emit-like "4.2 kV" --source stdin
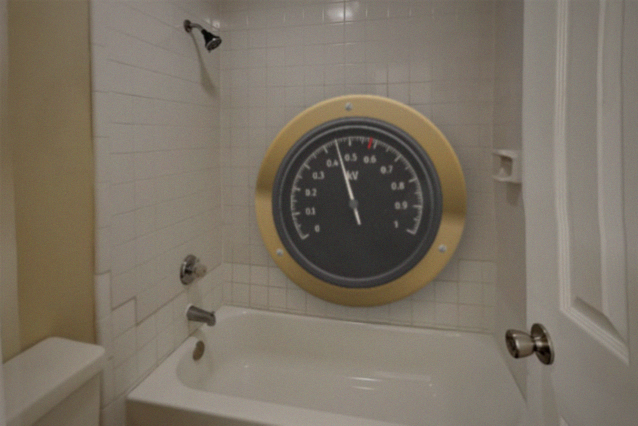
0.45 kV
